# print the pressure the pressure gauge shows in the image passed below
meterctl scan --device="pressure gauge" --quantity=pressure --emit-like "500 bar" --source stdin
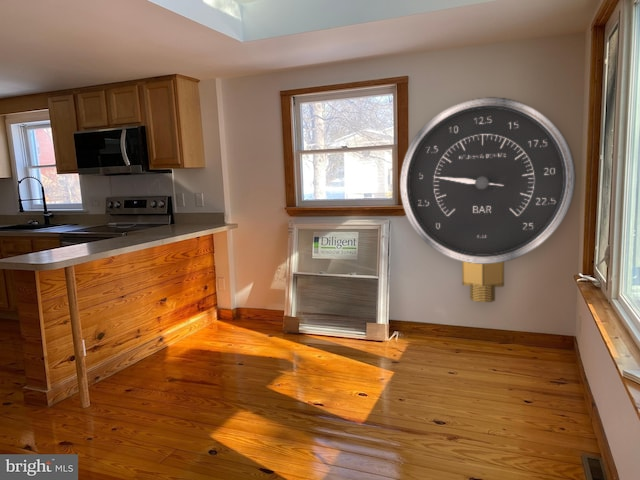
5 bar
